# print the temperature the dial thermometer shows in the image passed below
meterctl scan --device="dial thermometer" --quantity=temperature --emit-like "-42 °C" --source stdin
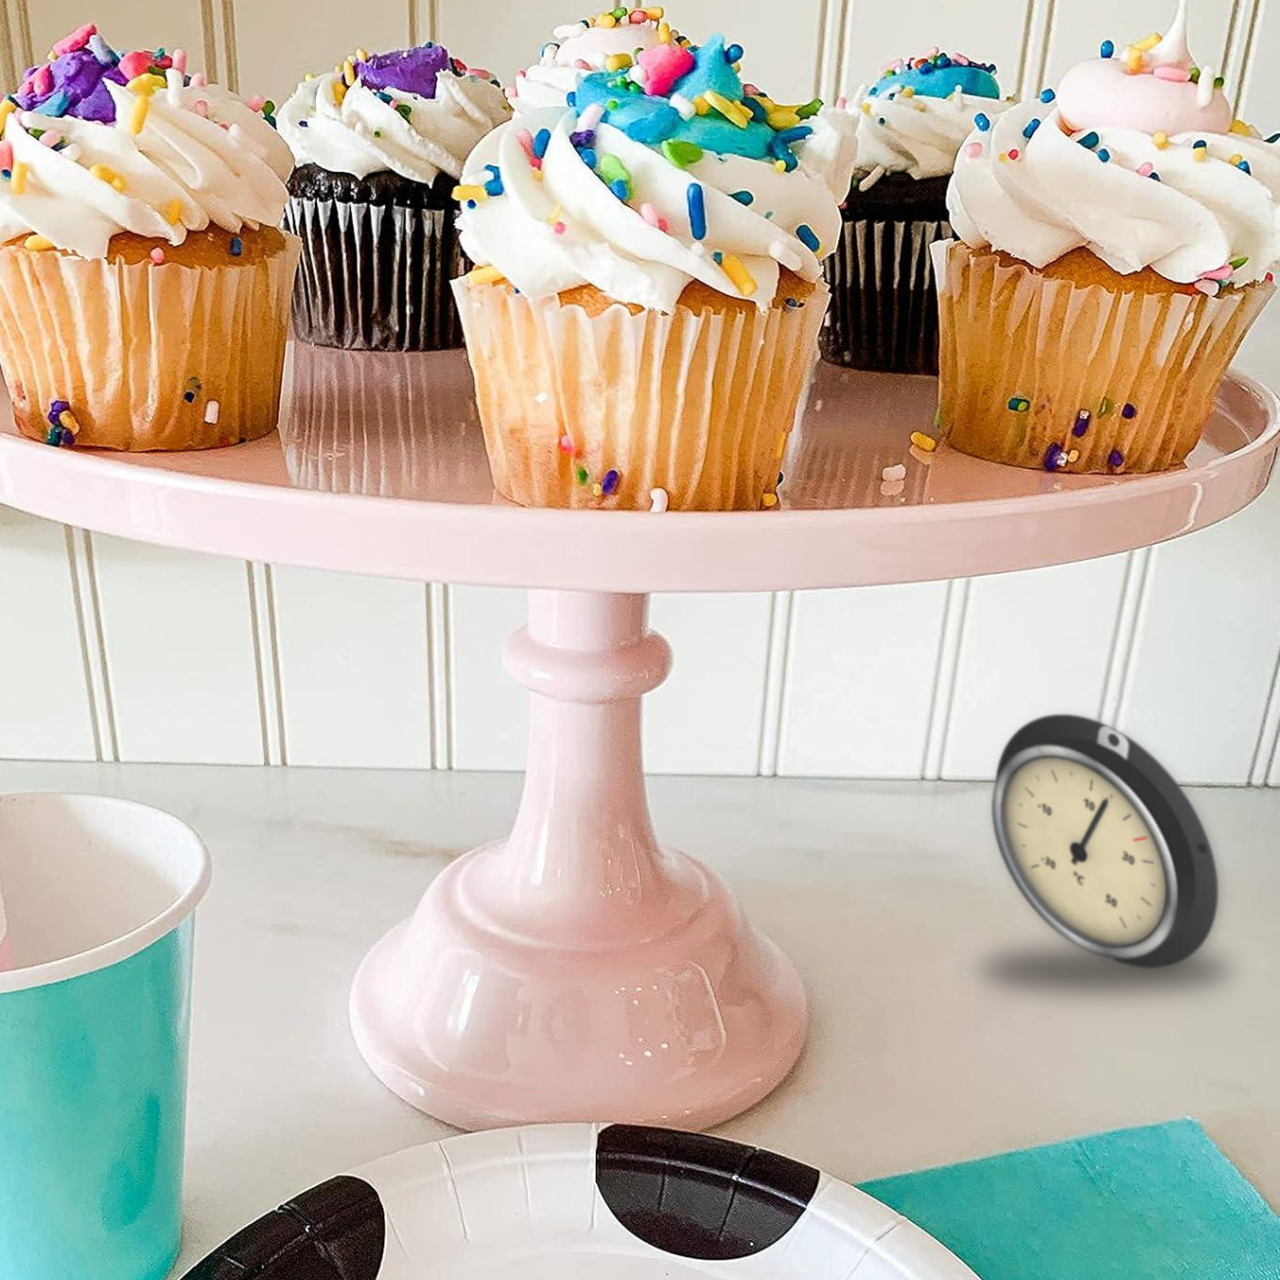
15 °C
